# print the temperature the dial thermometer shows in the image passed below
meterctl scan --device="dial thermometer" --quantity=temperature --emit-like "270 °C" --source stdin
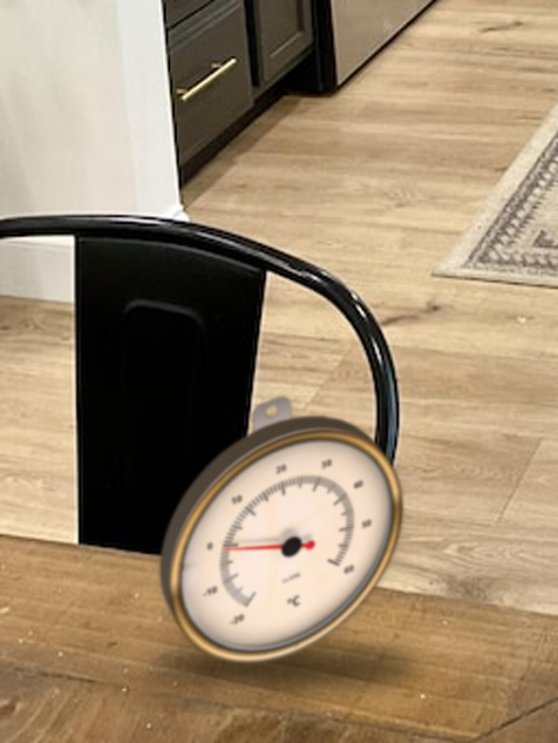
0 °C
